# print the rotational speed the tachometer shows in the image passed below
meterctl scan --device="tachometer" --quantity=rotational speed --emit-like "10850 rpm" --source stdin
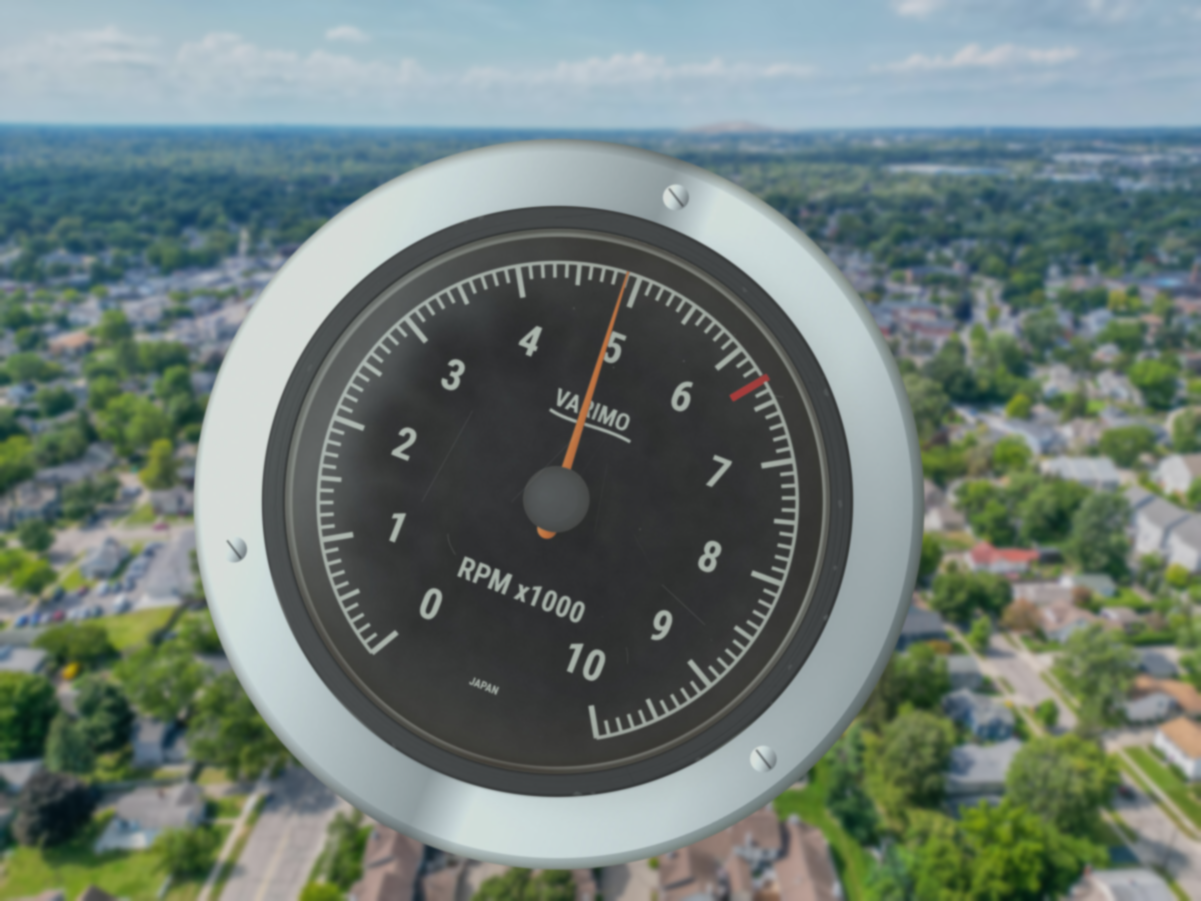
4900 rpm
